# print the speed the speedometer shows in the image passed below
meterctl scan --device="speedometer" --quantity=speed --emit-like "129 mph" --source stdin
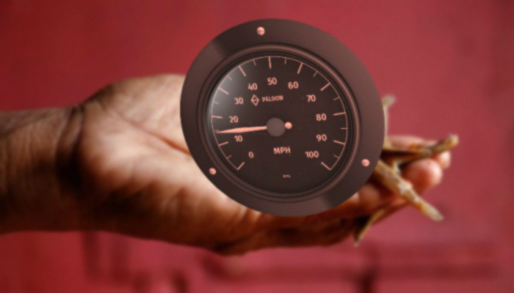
15 mph
